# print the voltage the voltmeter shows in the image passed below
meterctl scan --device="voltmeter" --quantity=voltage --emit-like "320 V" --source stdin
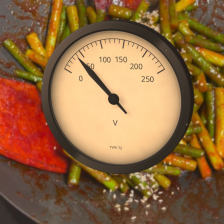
40 V
